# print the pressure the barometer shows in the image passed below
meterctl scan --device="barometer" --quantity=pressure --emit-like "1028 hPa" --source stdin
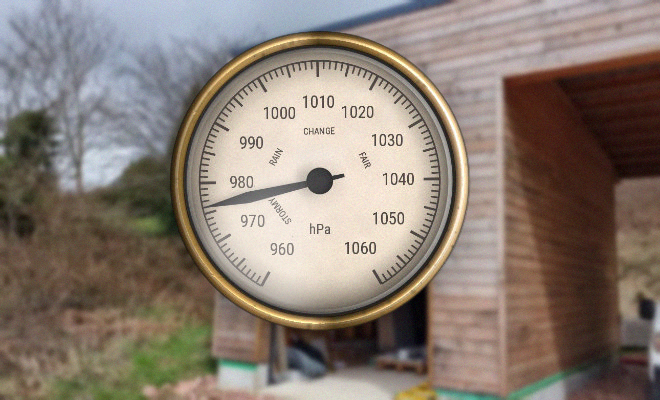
976 hPa
